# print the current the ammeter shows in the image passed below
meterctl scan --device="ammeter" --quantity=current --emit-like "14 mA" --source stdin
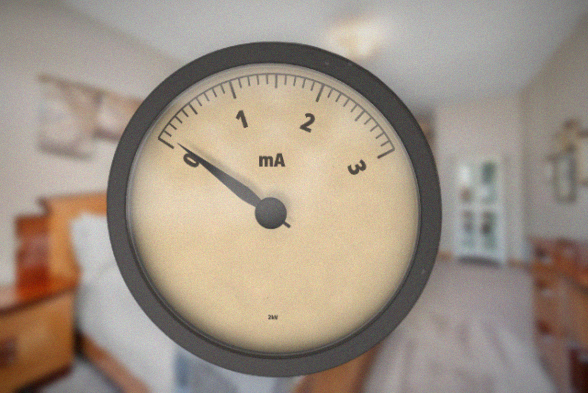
0.1 mA
